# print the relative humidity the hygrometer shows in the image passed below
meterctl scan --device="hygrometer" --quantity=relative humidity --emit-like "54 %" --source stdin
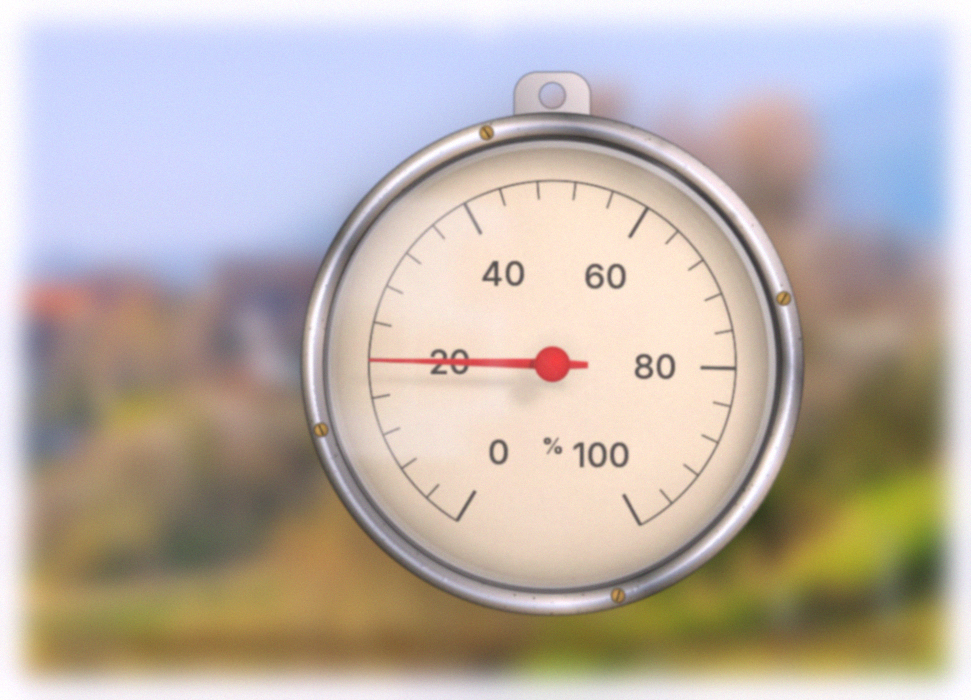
20 %
